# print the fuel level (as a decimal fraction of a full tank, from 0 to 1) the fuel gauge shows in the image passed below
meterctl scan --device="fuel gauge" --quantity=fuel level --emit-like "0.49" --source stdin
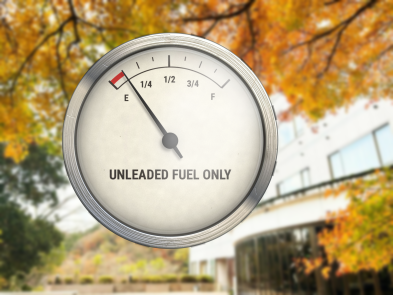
0.125
